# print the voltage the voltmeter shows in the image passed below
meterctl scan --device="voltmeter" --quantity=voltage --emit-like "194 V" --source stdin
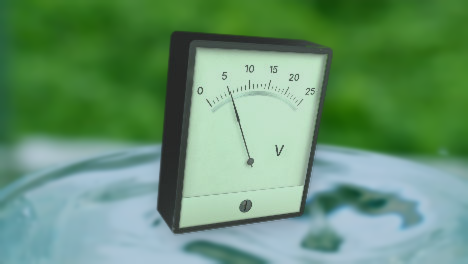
5 V
